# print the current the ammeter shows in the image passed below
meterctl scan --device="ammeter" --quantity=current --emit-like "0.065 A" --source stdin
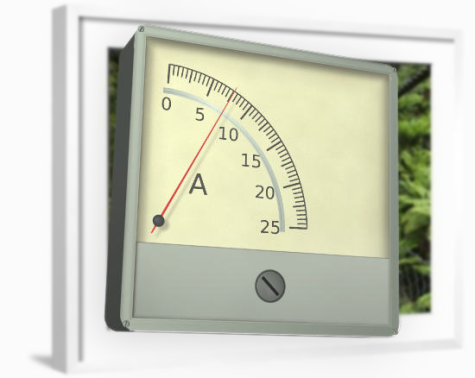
7.5 A
